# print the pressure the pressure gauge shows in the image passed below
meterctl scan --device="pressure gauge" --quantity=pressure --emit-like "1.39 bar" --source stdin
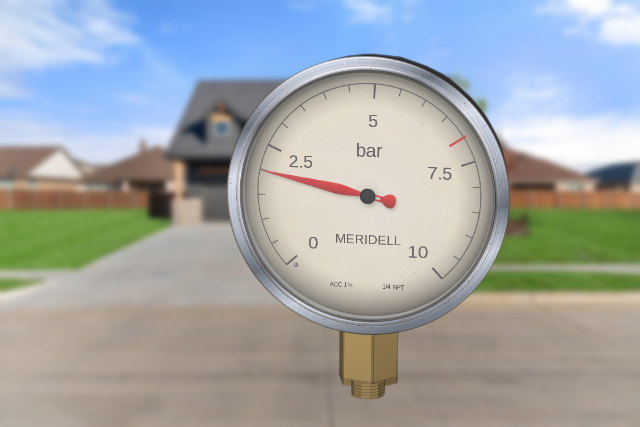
2 bar
